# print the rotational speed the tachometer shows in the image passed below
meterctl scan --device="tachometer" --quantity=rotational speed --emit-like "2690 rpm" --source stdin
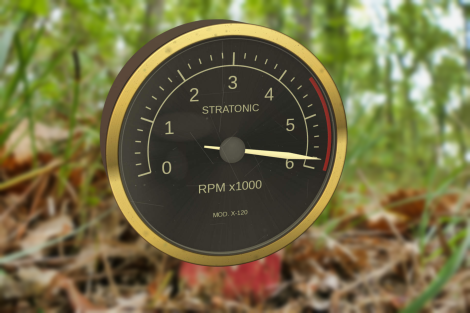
5800 rpm
